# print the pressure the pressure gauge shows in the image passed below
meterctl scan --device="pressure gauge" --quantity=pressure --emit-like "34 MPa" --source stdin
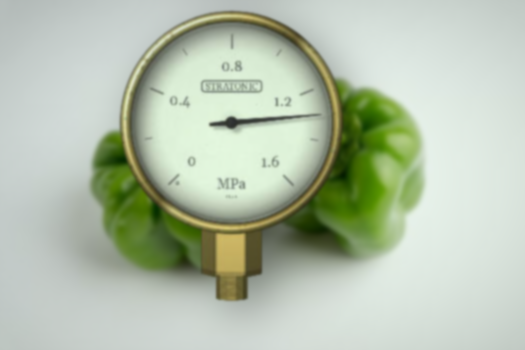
1.3 MPa
